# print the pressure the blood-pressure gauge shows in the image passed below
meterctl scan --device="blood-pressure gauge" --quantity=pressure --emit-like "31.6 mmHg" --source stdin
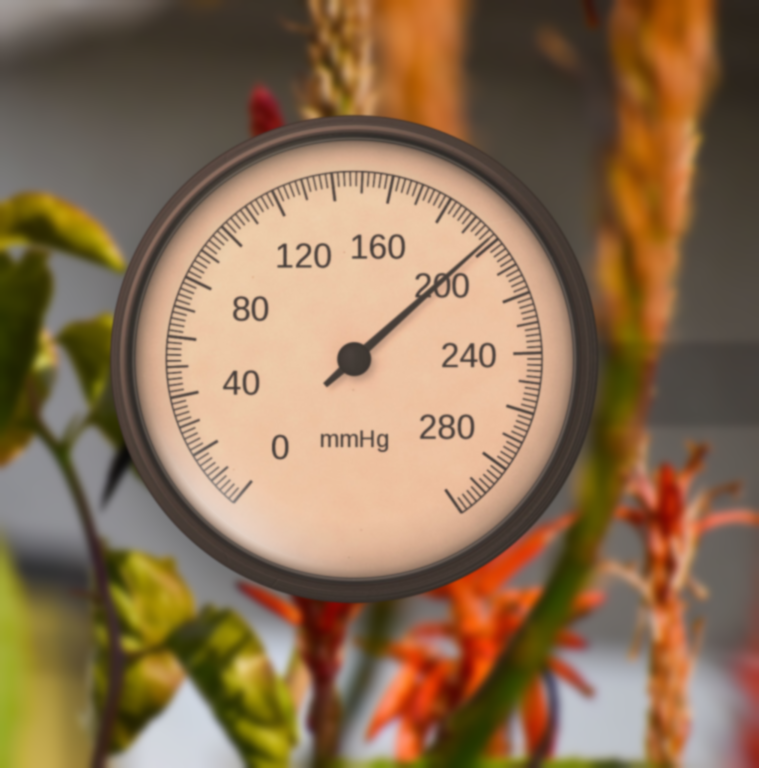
198 mmHg
